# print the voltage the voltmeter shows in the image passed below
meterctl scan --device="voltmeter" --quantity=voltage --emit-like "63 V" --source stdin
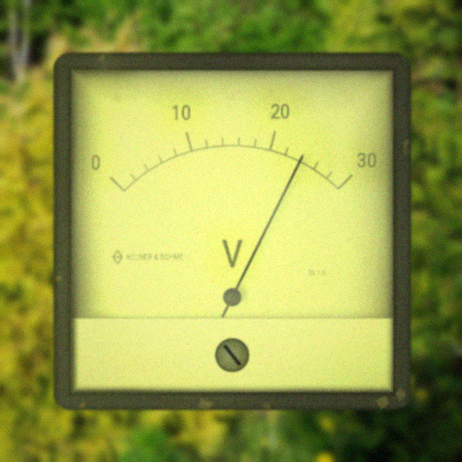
24 V
